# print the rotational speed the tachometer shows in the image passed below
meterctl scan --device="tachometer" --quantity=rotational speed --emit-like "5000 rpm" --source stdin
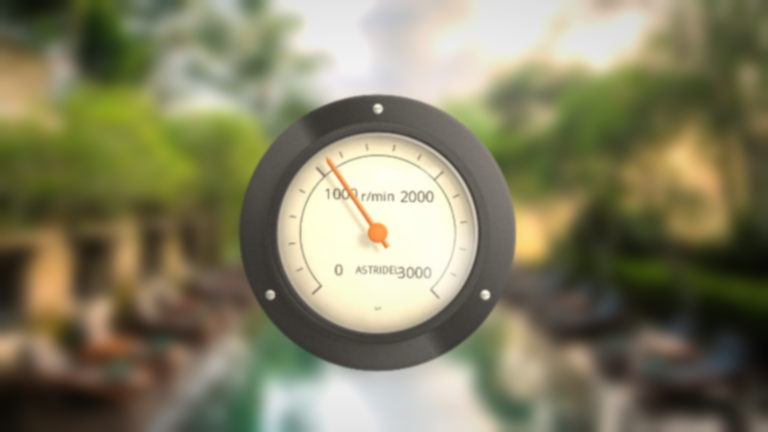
1100 rpm
